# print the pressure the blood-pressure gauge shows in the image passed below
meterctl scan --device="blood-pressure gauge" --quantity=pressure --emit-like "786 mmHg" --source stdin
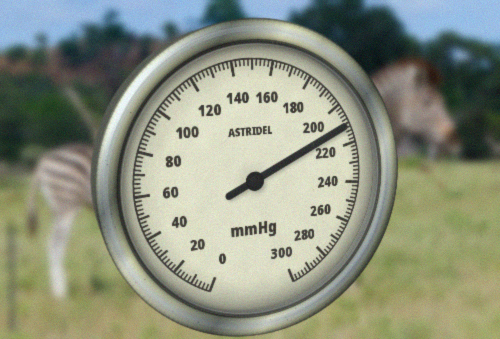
210 mmHg
